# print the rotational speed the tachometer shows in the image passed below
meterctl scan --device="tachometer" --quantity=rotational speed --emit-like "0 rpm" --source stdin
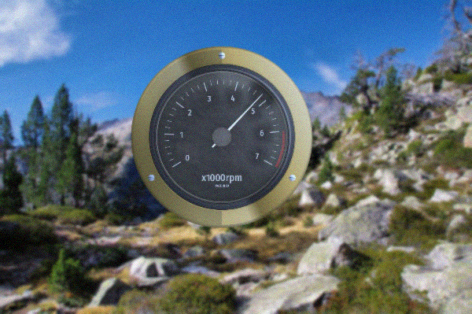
4800 rpm
